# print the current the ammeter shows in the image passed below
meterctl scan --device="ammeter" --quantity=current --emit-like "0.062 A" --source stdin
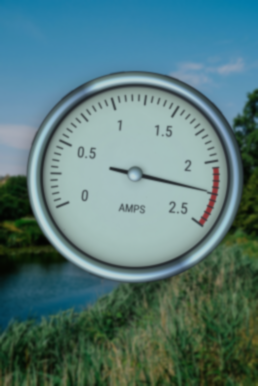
2.25 A
